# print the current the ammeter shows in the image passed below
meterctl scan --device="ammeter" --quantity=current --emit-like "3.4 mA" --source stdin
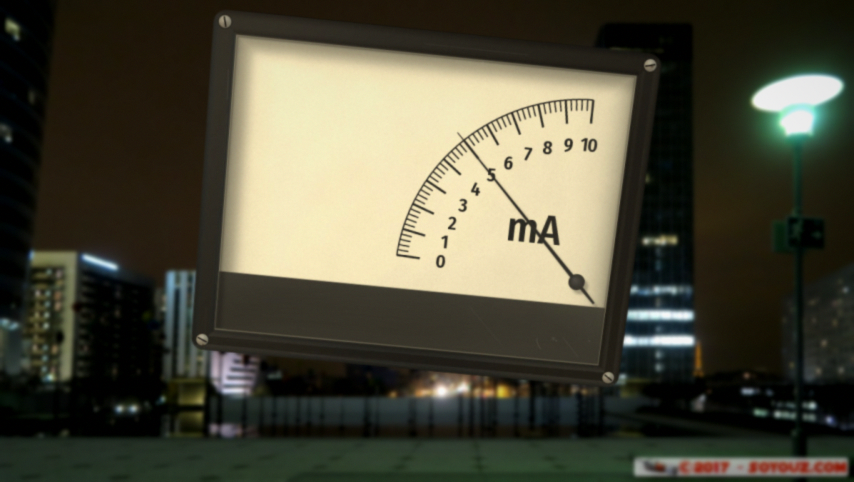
5 mA
